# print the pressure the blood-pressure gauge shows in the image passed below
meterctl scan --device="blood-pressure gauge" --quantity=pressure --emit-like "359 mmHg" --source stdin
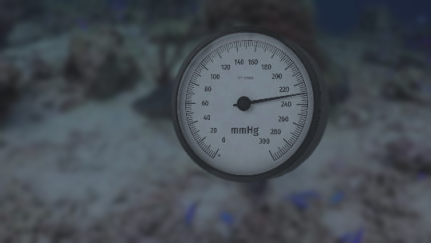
230 mmHg
